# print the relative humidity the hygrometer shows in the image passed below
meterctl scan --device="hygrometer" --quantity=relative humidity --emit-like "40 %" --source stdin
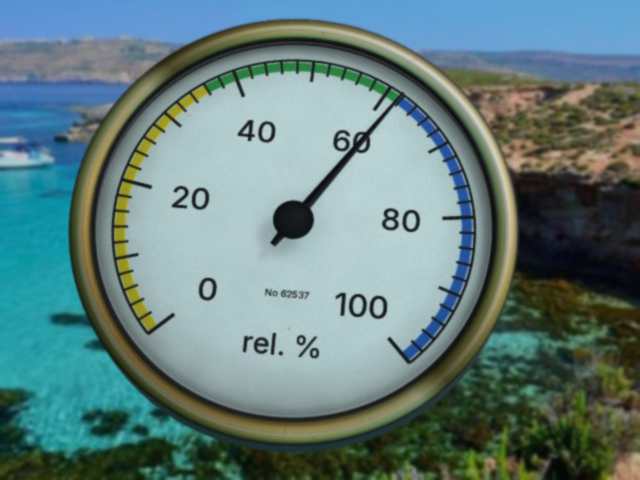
62 %
